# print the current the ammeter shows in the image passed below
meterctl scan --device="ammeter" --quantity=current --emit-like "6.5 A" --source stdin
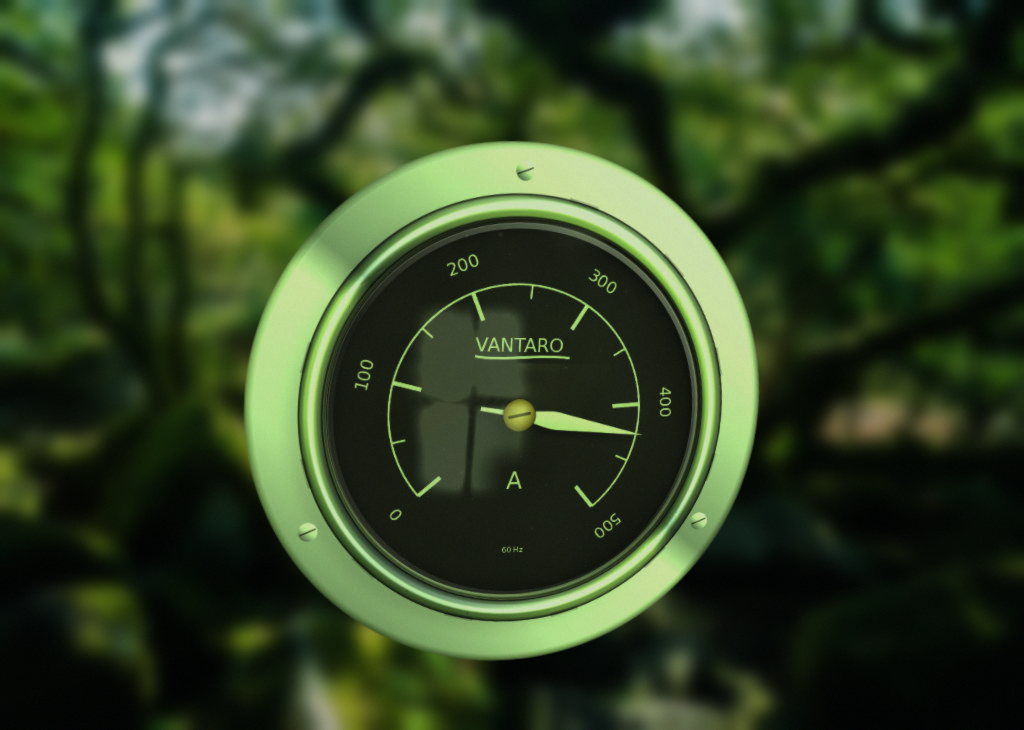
425 A
